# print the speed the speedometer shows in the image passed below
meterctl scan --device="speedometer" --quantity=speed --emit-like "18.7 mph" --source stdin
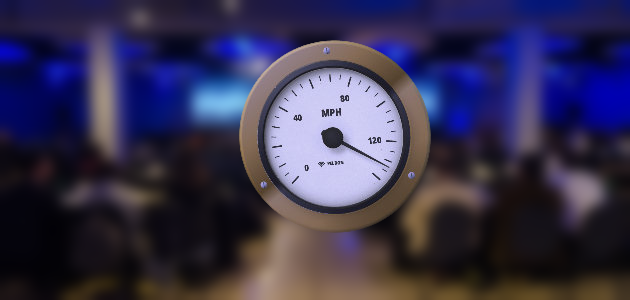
132.5 mph
